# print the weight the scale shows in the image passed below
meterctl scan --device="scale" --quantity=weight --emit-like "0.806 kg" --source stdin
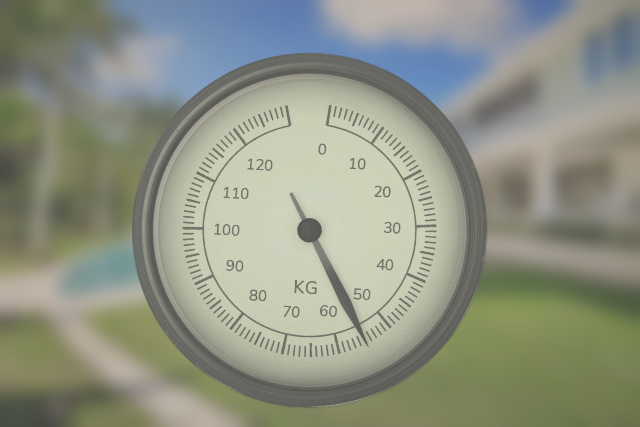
55 kg
